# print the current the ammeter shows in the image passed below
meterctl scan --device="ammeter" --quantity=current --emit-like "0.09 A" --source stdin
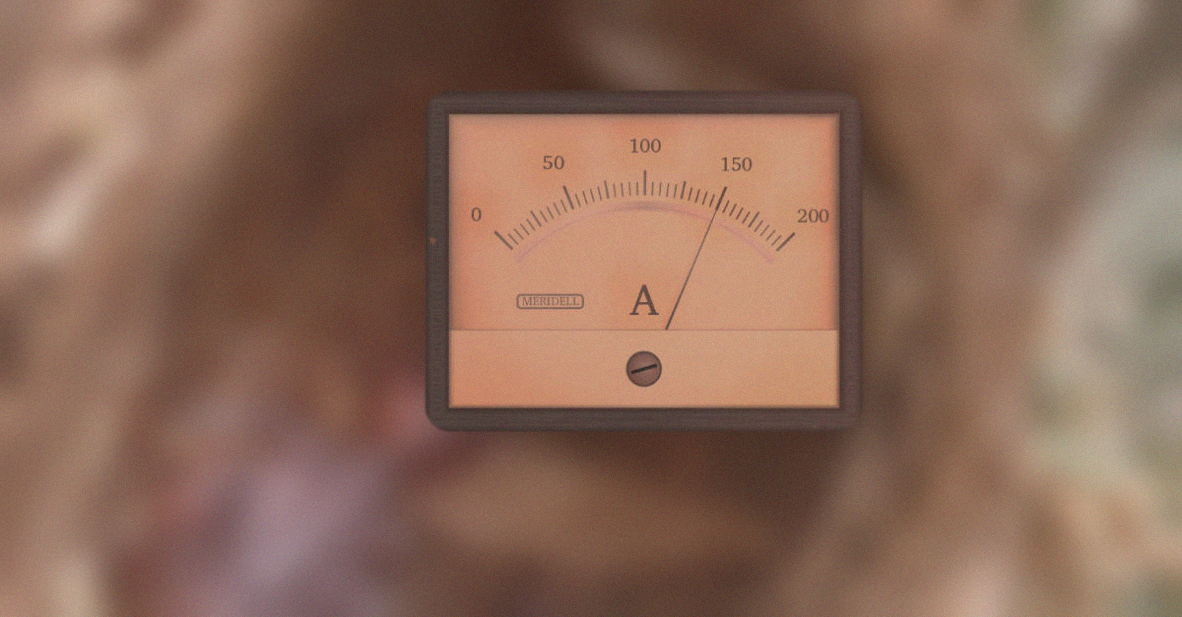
150 A
